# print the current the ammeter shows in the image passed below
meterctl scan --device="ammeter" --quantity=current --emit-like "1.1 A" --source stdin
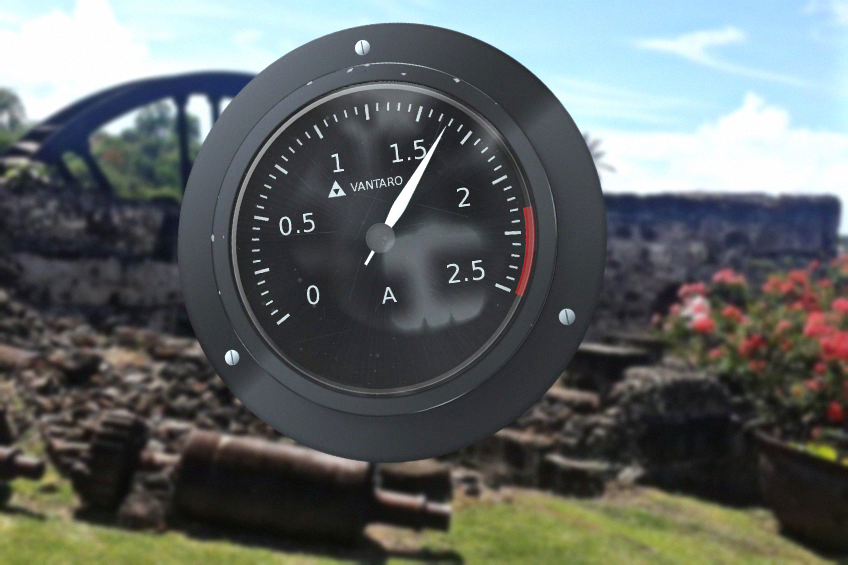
1.65 A
